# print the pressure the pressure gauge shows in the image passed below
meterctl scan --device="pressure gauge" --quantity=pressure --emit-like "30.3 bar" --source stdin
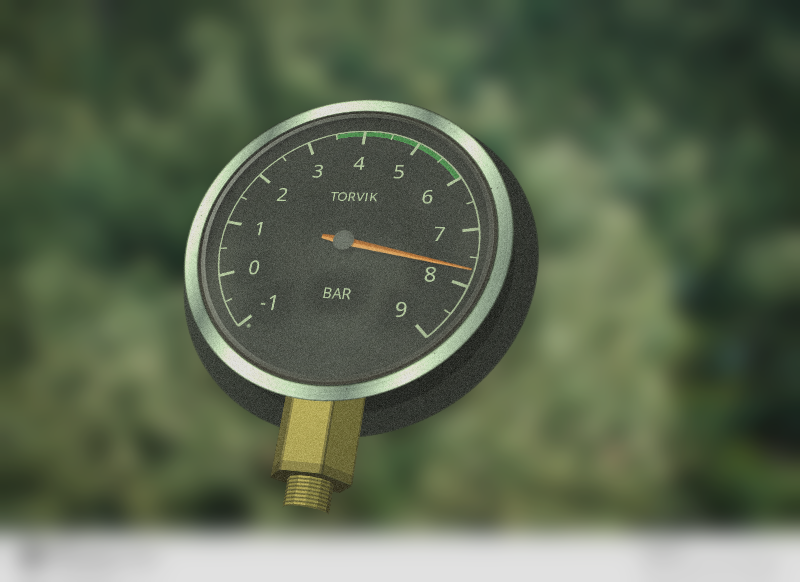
7.75 bar
